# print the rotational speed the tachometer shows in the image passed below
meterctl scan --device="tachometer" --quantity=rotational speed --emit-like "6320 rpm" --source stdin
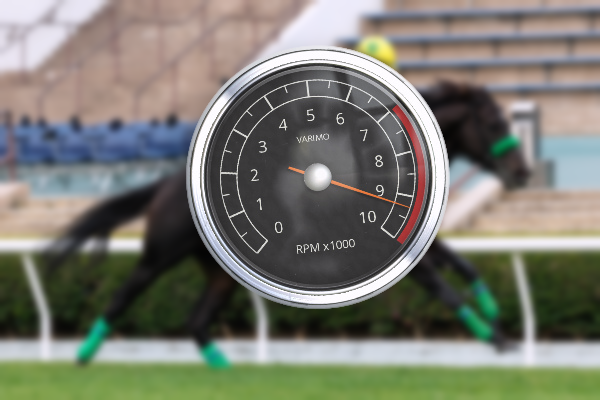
9250 rpm
